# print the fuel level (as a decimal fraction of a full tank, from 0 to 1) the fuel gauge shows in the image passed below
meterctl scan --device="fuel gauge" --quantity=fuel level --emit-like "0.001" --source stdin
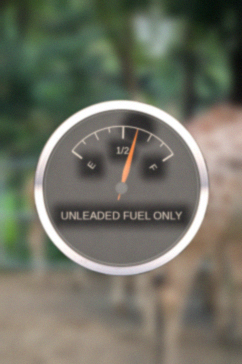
0.625
